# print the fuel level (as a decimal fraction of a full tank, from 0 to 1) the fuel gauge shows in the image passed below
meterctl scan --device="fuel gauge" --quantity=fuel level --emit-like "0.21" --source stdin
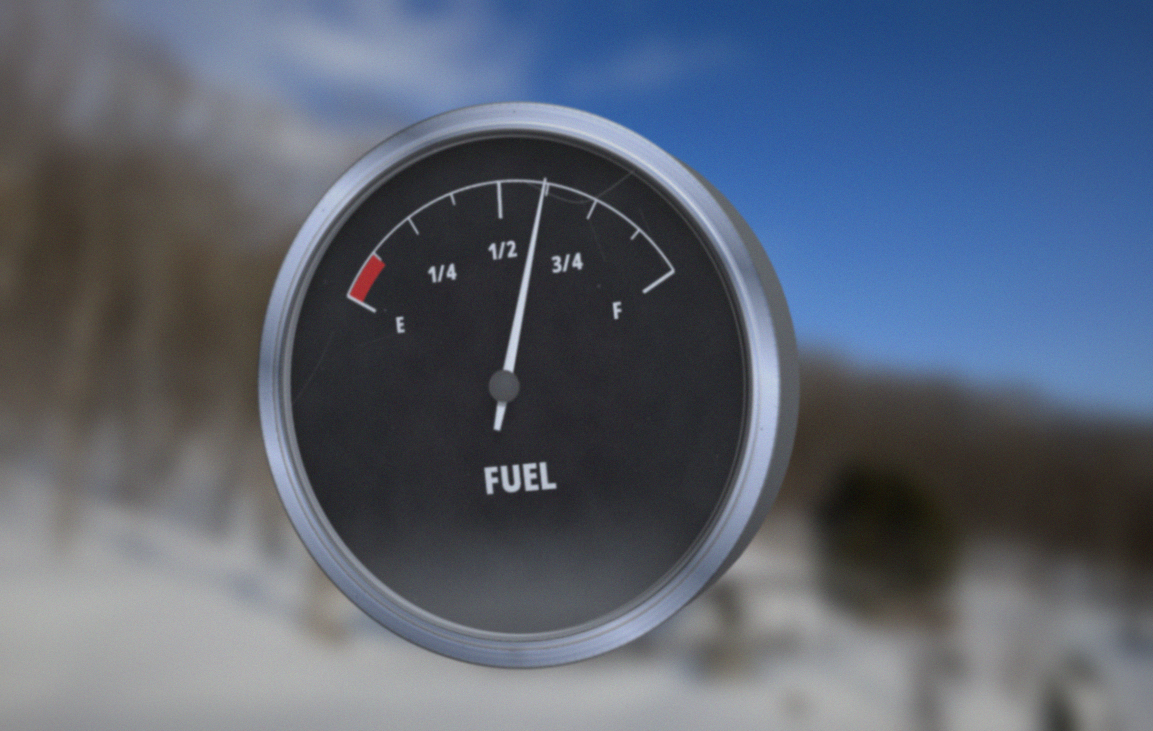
0.625
